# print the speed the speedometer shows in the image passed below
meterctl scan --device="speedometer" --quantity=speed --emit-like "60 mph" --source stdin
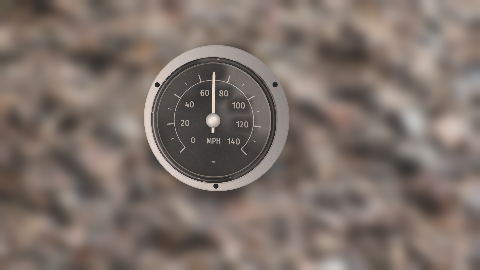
70 mph
